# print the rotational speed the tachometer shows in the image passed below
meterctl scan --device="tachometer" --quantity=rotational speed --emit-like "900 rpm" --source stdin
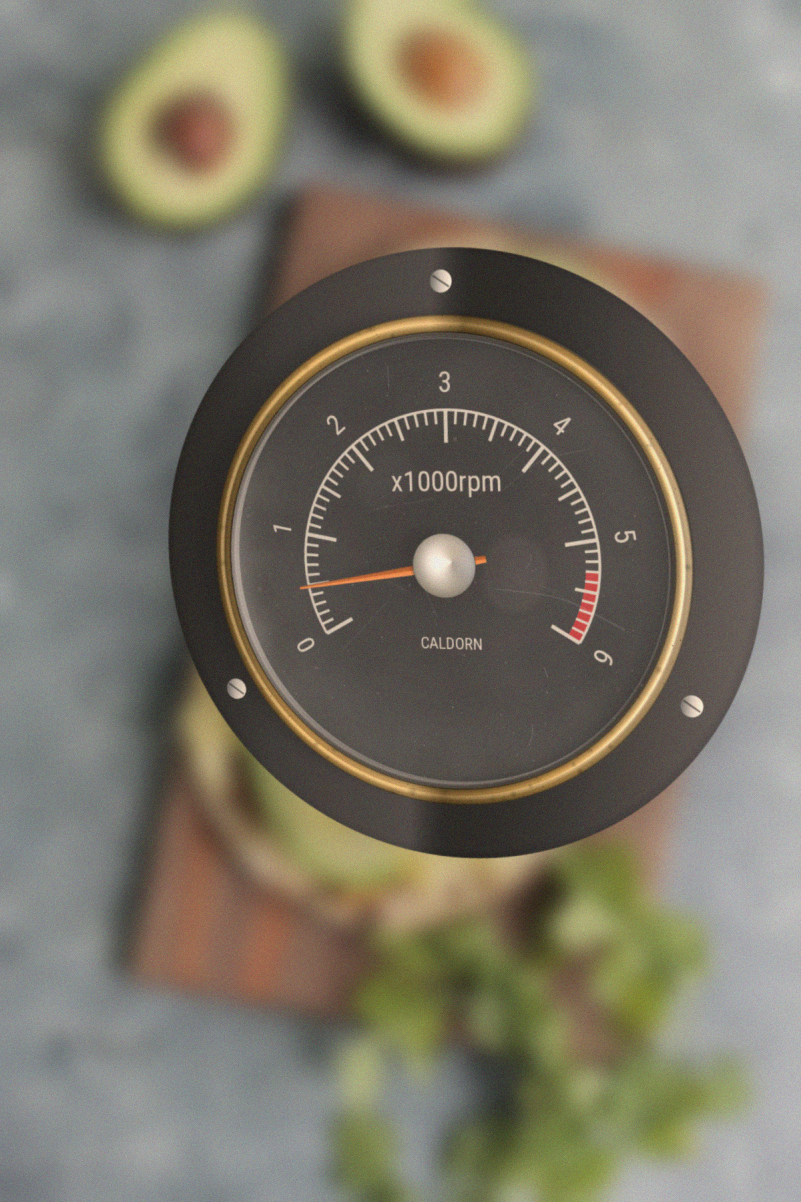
500 rpm
